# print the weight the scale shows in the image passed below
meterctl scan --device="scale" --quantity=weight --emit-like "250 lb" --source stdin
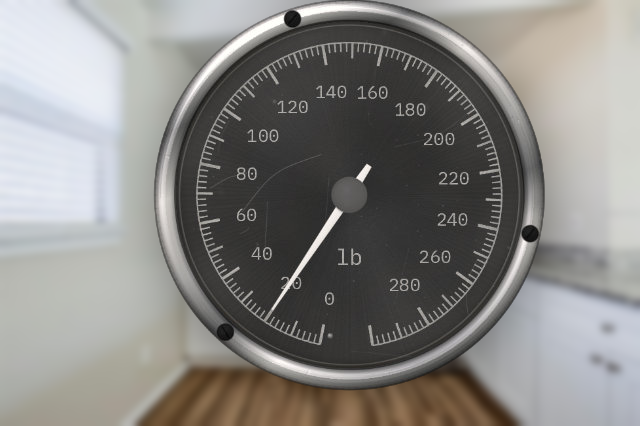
20 lb
